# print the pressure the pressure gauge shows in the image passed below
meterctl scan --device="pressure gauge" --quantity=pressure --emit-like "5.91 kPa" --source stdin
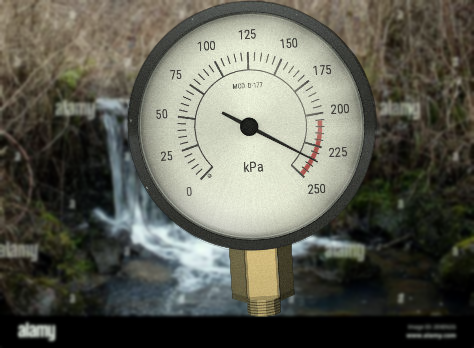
235 kPa
